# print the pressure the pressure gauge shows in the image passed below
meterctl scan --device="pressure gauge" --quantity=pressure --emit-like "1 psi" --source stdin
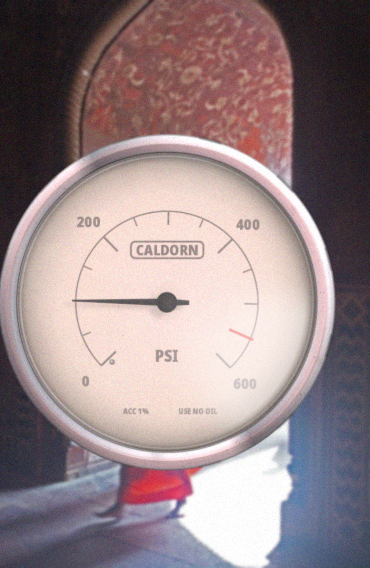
100 psi
